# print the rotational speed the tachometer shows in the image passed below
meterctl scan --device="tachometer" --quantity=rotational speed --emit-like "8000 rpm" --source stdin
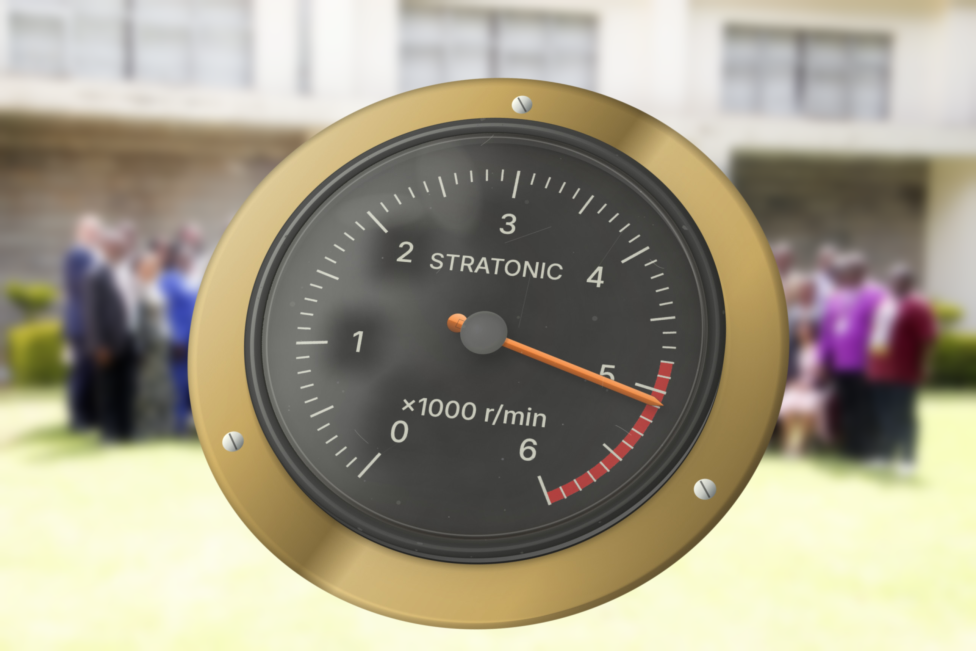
5100 rpm
